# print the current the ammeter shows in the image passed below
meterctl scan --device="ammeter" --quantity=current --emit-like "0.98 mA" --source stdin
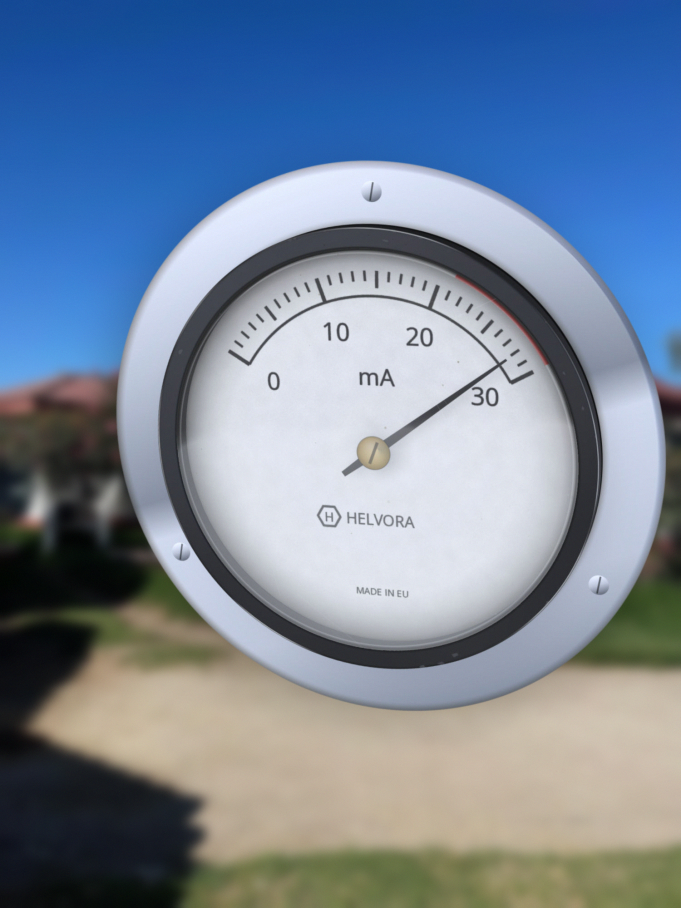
28 mA
